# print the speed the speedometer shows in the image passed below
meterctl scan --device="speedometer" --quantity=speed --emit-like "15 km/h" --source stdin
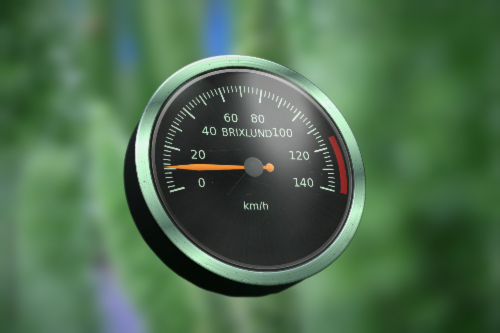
10 km/h
